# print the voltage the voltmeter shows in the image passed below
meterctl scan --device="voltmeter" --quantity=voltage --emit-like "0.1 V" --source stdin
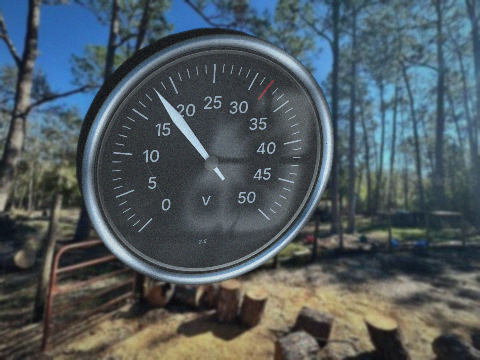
18 V
